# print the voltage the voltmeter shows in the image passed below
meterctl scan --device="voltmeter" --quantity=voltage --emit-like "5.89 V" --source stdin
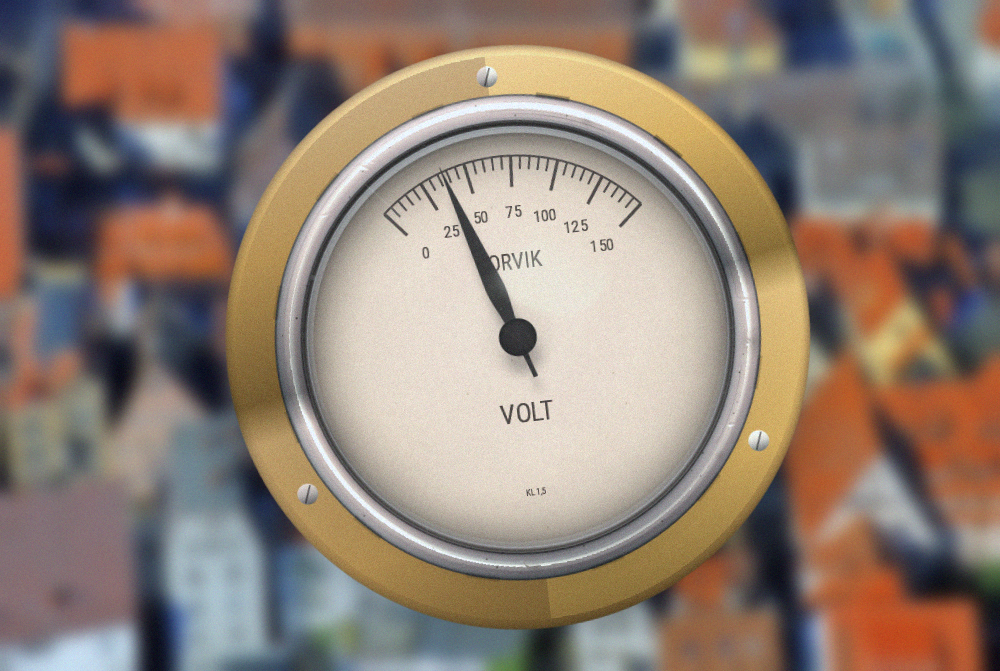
37.5 V
